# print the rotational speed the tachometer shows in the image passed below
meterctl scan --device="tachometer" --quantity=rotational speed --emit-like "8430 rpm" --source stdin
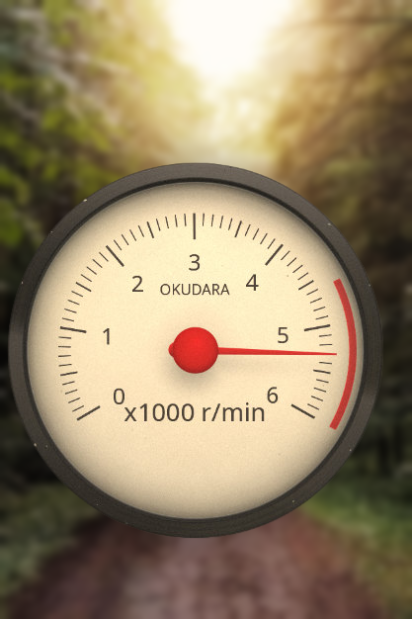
5300 rpm
